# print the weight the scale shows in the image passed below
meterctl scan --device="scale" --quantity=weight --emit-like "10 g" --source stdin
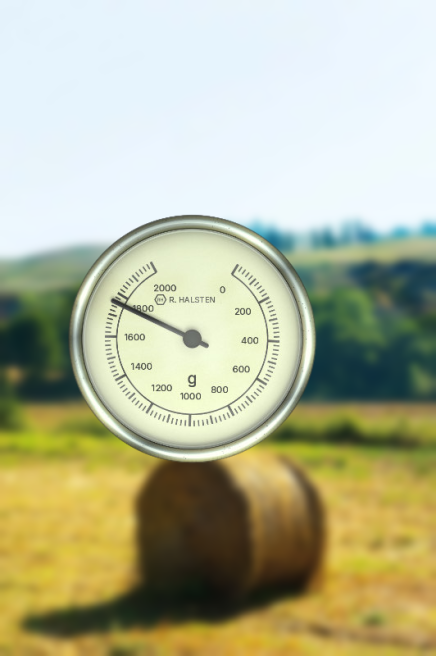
1760 g
